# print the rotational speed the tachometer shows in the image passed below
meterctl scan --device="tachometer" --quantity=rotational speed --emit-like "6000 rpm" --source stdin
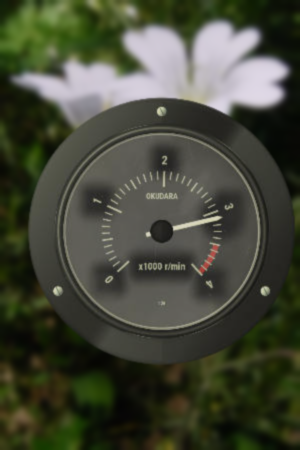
3100 rpm
